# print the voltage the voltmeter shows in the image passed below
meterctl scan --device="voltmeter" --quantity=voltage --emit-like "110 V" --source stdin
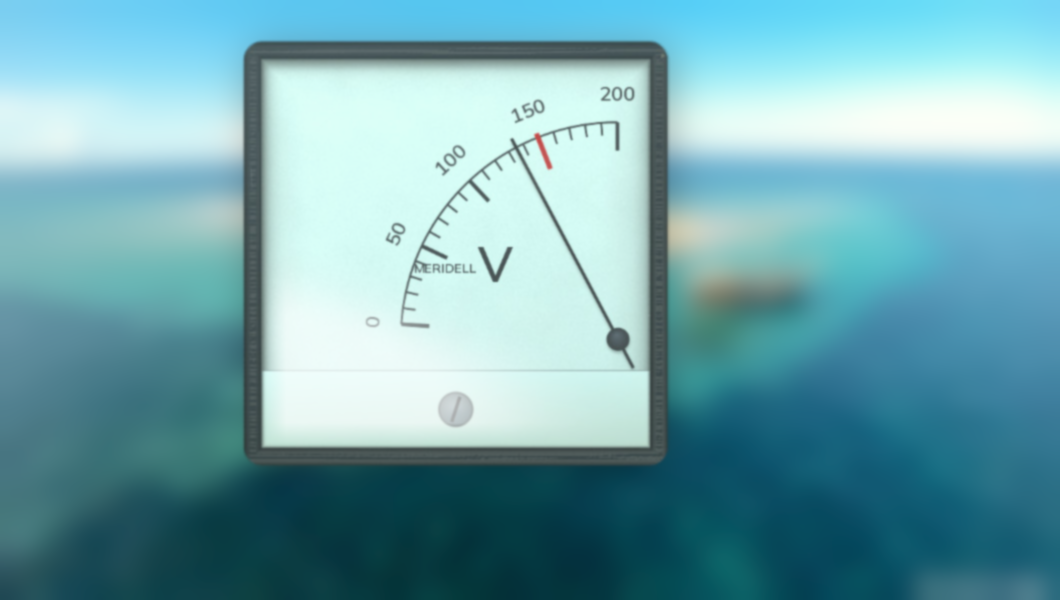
135 V
